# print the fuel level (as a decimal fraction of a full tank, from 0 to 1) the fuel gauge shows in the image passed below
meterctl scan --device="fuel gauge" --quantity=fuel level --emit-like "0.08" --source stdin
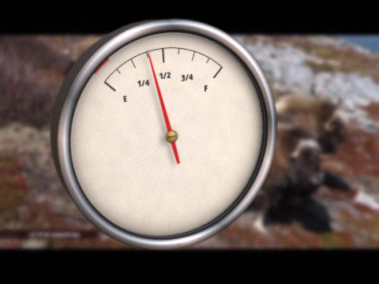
0.375
